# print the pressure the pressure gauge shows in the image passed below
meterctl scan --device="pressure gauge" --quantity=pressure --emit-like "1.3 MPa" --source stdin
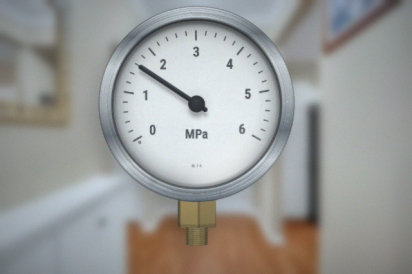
1.6 MPa
